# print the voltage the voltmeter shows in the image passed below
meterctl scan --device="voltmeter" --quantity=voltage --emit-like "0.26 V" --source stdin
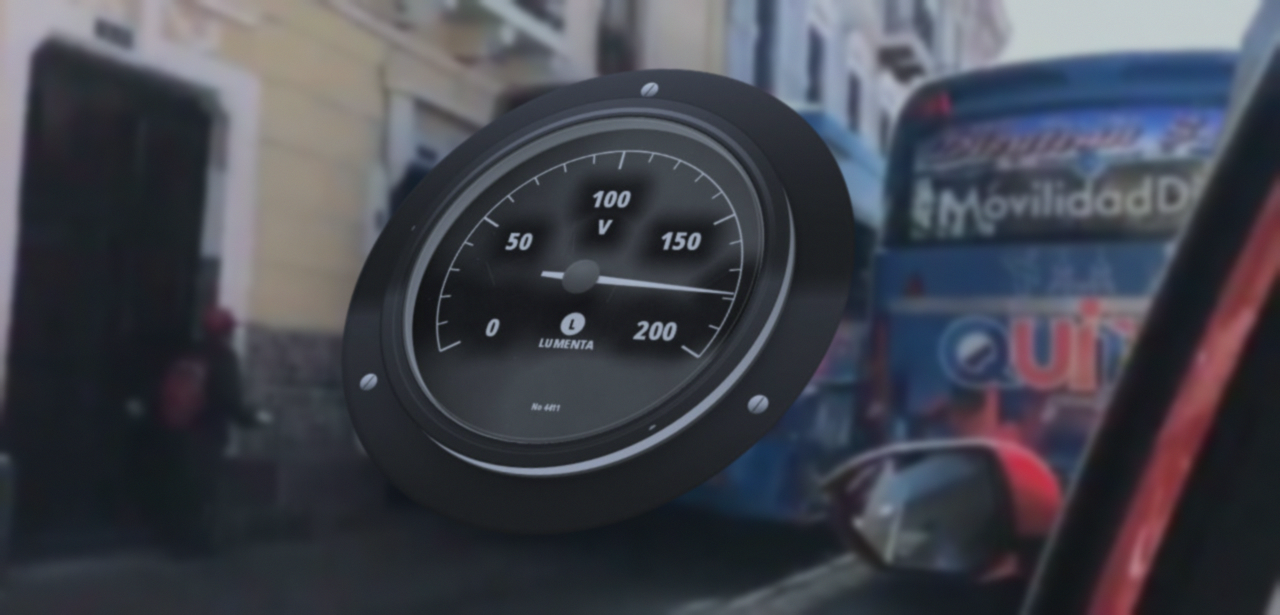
180 V
